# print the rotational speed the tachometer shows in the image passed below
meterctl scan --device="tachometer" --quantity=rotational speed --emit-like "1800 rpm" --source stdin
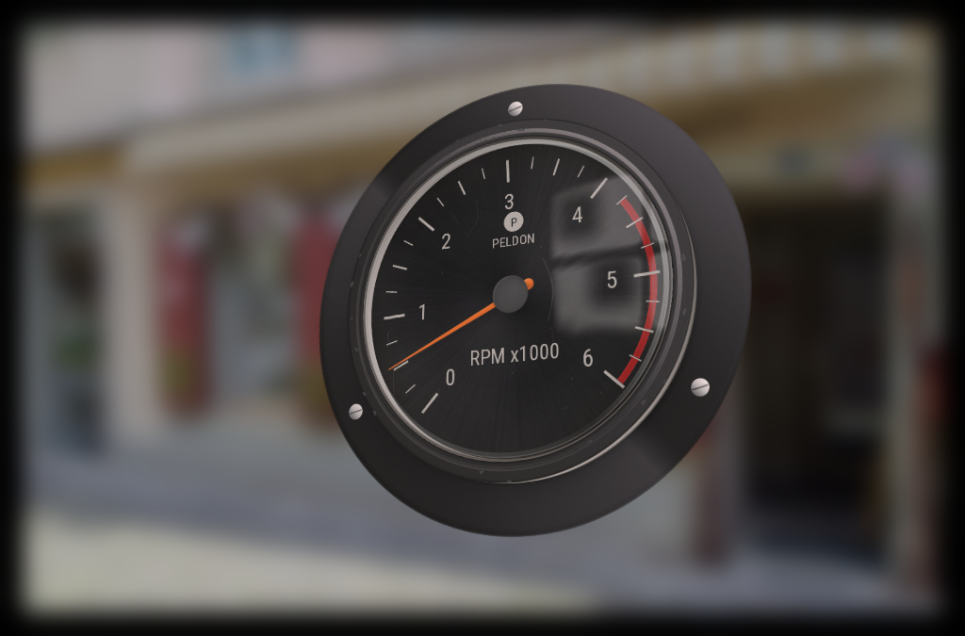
500 rpm
